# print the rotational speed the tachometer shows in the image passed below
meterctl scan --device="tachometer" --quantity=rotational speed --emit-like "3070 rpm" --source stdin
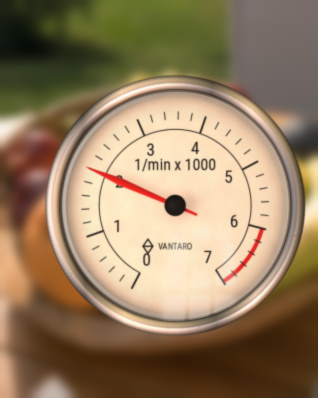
2000 rpm
